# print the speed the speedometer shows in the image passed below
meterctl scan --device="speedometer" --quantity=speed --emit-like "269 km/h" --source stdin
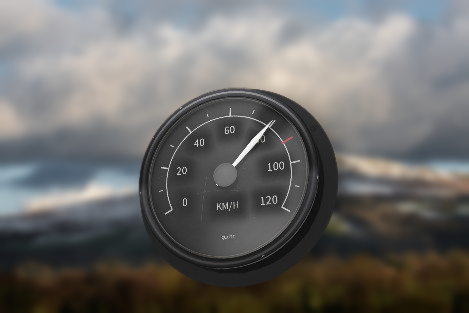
80 km/h
